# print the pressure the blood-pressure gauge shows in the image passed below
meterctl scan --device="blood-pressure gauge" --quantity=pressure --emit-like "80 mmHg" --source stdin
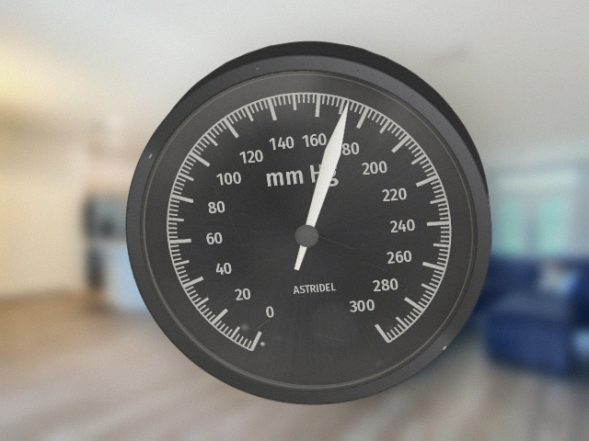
172 mmHg
